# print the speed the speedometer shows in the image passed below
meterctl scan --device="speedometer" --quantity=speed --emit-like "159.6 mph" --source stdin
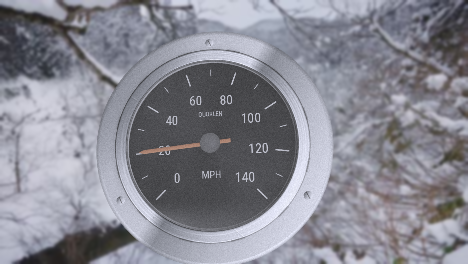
20 mph
